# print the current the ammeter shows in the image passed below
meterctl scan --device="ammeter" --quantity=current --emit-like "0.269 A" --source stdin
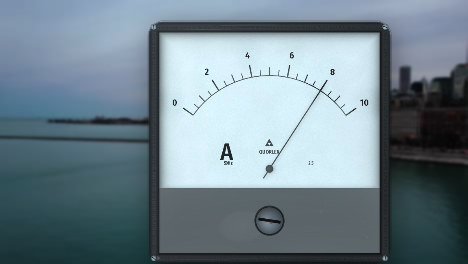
8 A
